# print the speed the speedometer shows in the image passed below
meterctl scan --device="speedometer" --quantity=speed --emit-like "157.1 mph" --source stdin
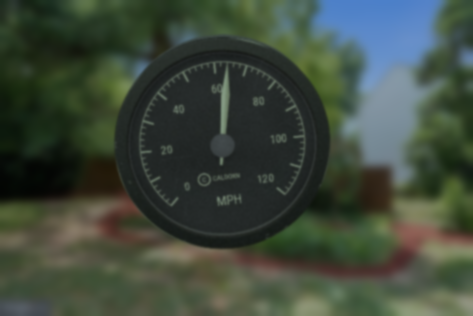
64 mph
